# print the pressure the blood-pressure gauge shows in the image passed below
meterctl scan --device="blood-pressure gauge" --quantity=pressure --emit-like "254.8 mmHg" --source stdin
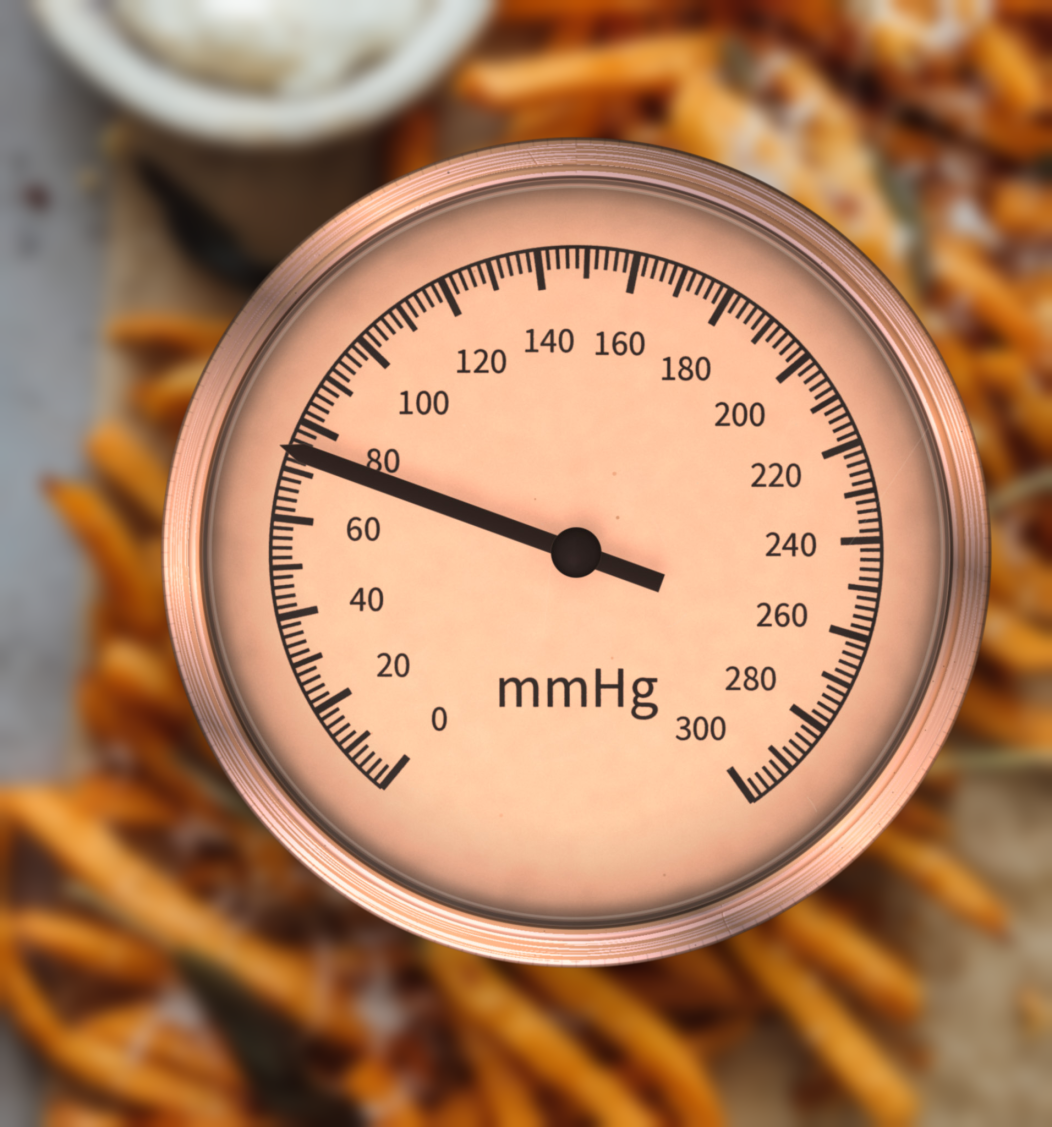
74 mmHg
